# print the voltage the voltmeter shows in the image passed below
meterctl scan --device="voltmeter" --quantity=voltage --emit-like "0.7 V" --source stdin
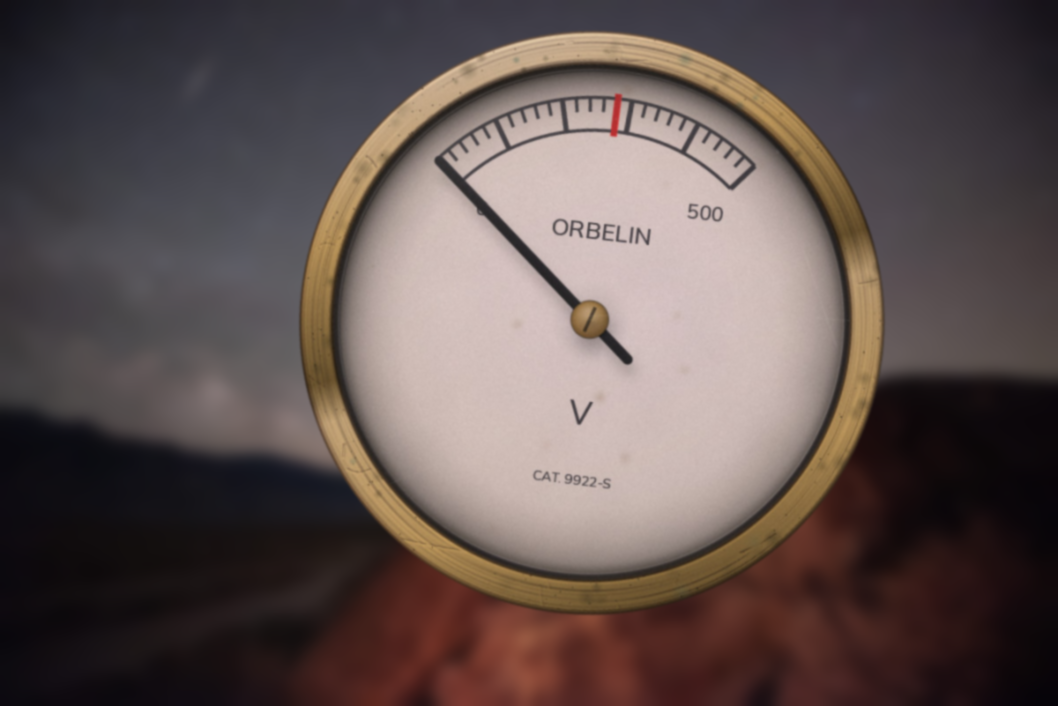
0 V
